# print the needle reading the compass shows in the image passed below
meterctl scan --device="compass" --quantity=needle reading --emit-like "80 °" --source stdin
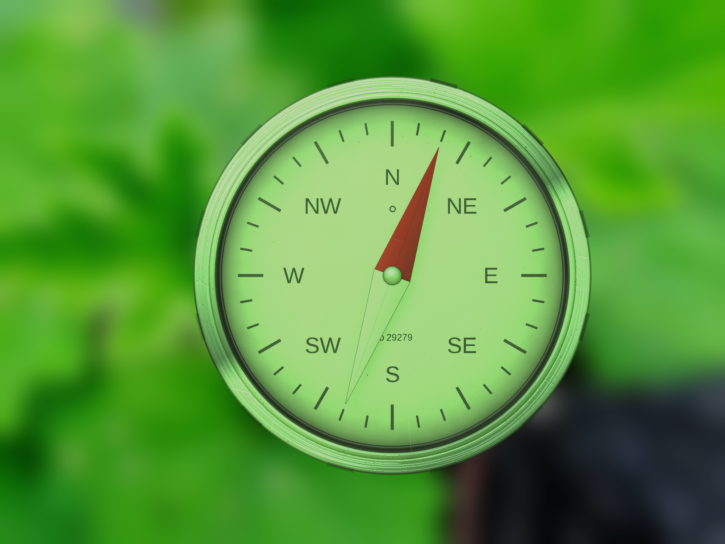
20 °
